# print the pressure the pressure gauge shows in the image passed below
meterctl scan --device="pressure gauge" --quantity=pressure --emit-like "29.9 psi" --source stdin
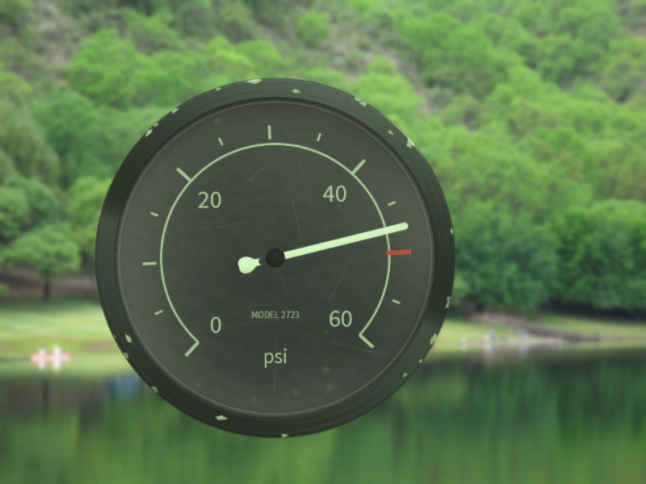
47.5 psi
